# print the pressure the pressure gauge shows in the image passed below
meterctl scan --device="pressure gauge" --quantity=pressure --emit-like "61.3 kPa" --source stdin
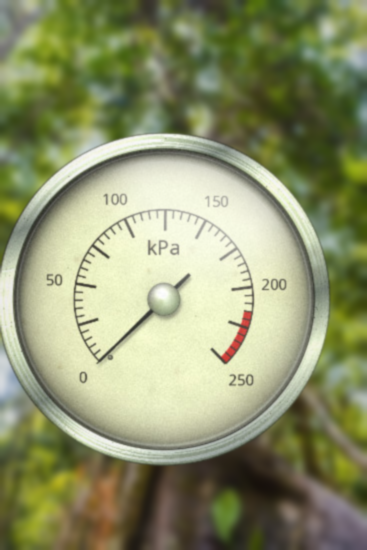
0 kPa
